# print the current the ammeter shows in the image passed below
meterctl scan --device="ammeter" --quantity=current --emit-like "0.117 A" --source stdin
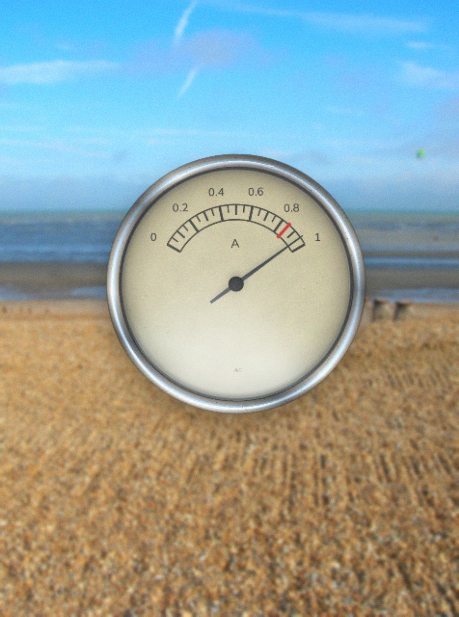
0.95 A
